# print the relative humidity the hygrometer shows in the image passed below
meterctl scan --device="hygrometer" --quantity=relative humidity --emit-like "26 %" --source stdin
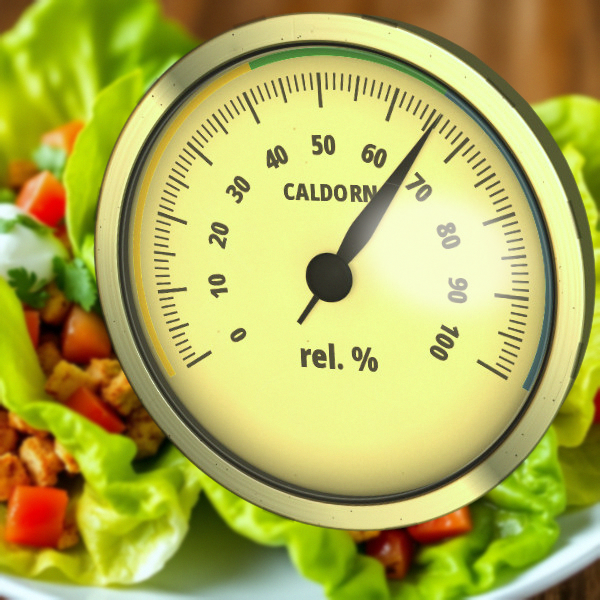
66 %
